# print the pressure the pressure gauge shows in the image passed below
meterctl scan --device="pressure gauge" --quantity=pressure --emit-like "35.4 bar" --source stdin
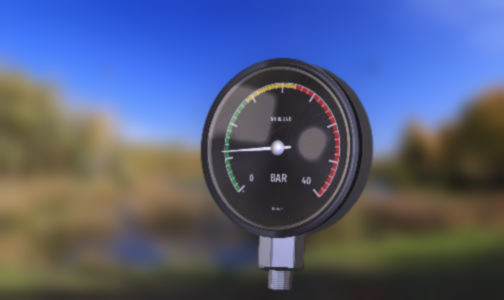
6 bar
